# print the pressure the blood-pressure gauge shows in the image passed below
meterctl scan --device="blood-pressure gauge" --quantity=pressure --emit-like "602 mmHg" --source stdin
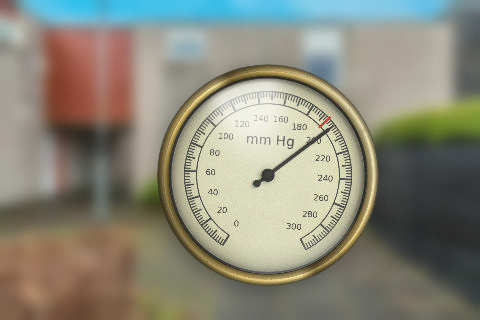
200 mmHg
